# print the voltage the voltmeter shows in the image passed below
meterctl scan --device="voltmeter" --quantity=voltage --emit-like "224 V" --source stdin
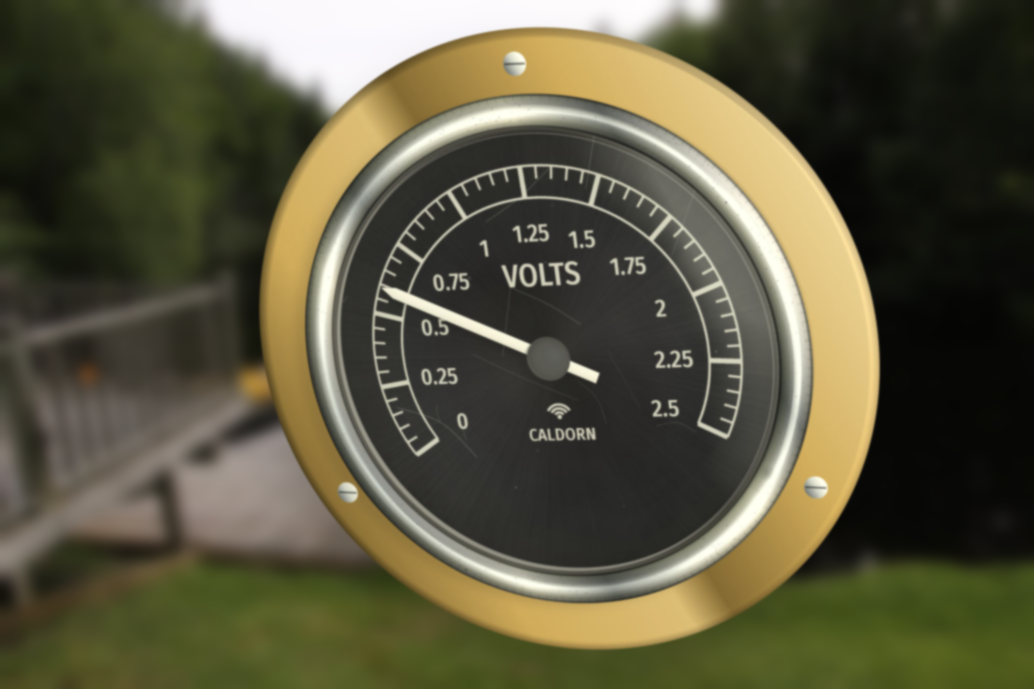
0.6 V
